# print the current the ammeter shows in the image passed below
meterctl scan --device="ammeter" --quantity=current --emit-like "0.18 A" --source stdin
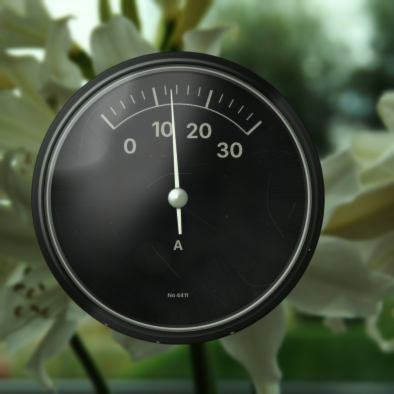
13 A
